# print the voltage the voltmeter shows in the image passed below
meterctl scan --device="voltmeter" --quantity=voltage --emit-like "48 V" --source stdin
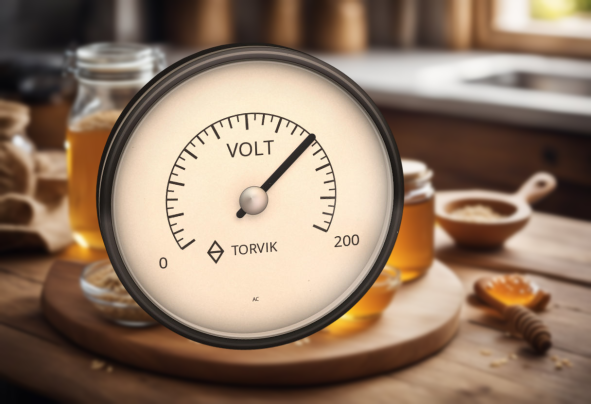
140 V
